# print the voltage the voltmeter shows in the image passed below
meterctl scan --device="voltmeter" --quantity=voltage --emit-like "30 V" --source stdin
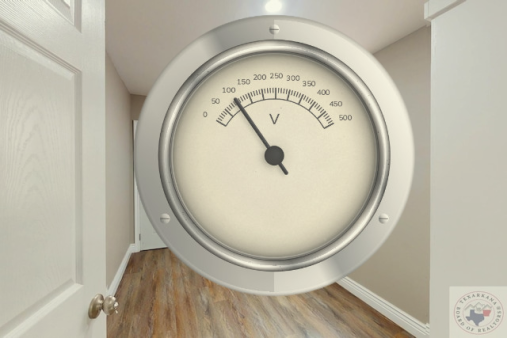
100 V
